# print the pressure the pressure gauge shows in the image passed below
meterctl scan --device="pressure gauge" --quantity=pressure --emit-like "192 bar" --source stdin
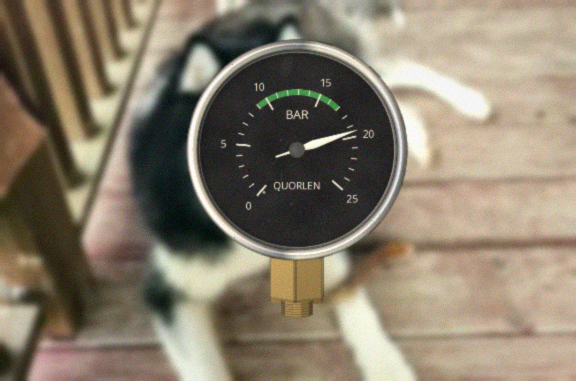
19.5 bar
